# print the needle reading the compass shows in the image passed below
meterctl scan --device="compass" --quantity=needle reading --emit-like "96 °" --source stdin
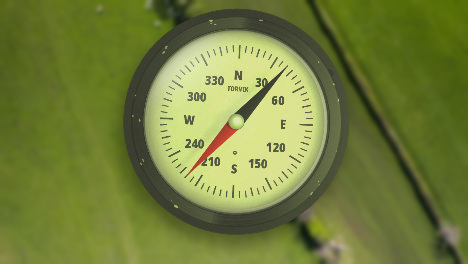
220 °
